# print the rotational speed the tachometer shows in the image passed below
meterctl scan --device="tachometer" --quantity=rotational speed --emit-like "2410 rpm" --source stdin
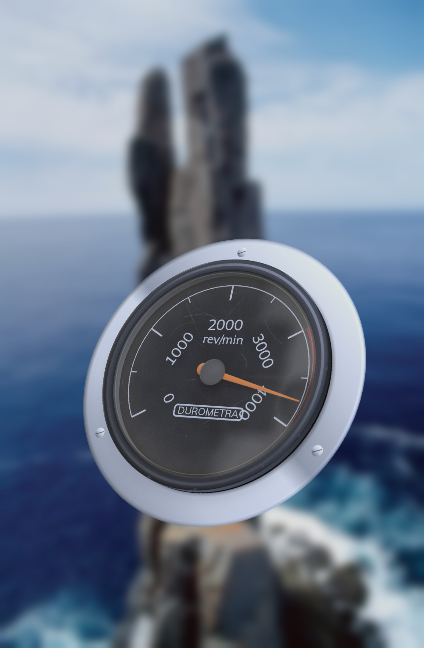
3750 rpm
